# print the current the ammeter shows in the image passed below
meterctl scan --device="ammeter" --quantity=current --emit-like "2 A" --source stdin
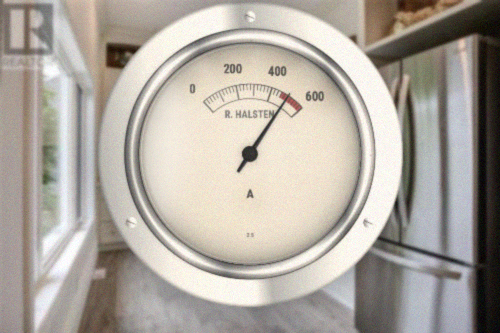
500 A
